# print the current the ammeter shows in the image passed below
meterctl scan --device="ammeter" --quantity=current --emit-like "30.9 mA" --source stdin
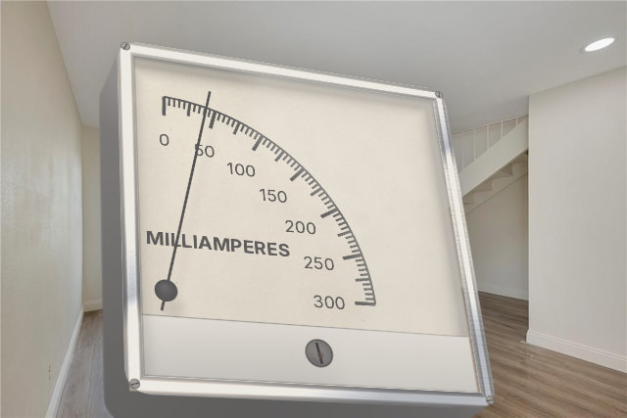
40 mA
